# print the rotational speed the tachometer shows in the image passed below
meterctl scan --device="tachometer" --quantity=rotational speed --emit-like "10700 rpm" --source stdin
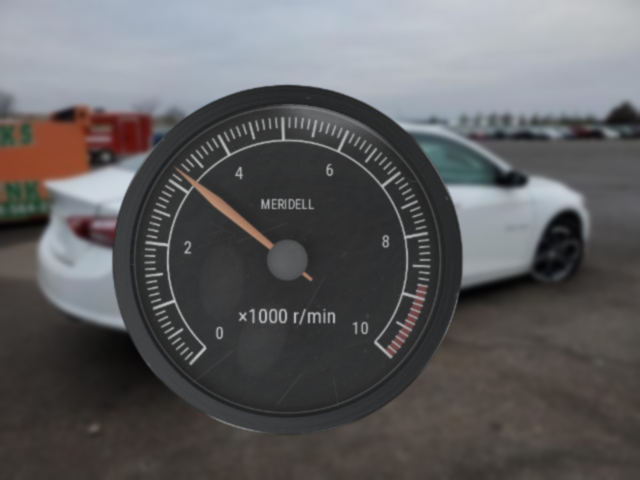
3200 rpm
